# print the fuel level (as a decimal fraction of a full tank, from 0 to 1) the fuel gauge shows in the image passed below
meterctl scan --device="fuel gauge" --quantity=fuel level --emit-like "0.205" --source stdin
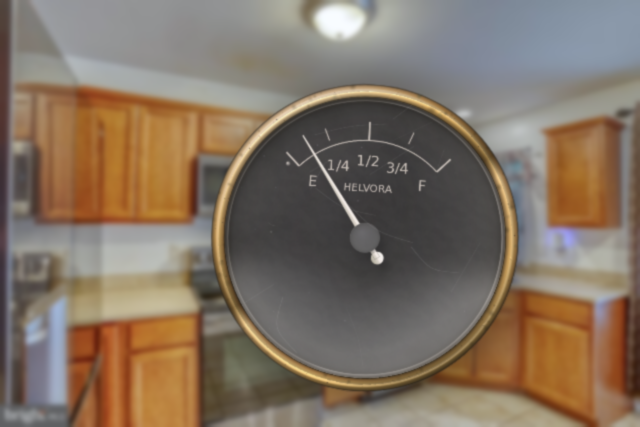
0.125
